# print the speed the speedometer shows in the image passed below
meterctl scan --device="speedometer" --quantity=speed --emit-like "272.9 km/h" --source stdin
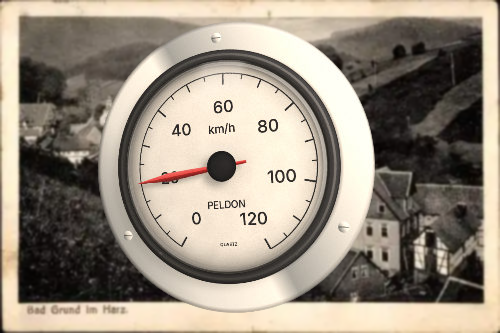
20 km/h
